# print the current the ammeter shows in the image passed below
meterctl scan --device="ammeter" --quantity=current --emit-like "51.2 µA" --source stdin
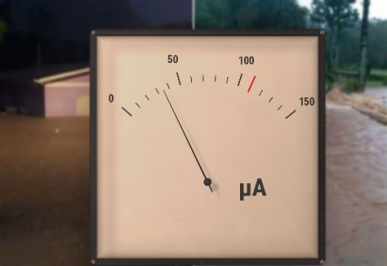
35 µA
